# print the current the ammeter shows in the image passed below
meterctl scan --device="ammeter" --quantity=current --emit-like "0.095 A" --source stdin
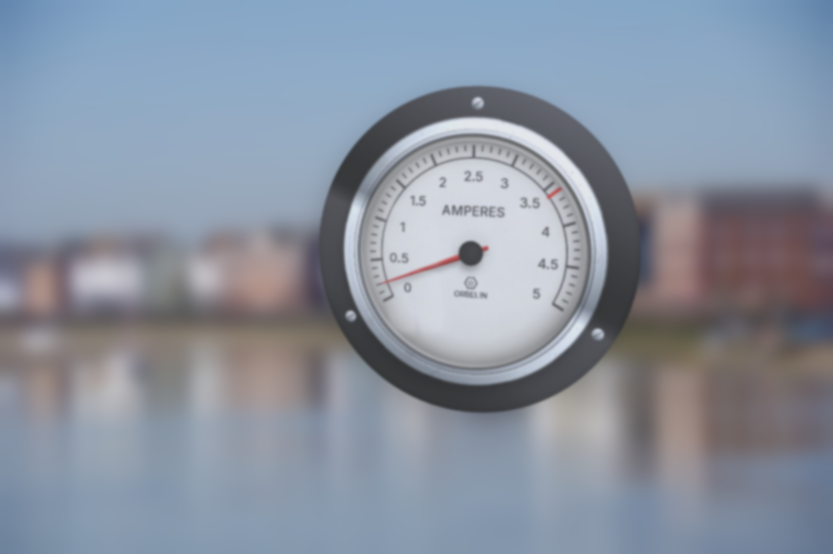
0.2 A
